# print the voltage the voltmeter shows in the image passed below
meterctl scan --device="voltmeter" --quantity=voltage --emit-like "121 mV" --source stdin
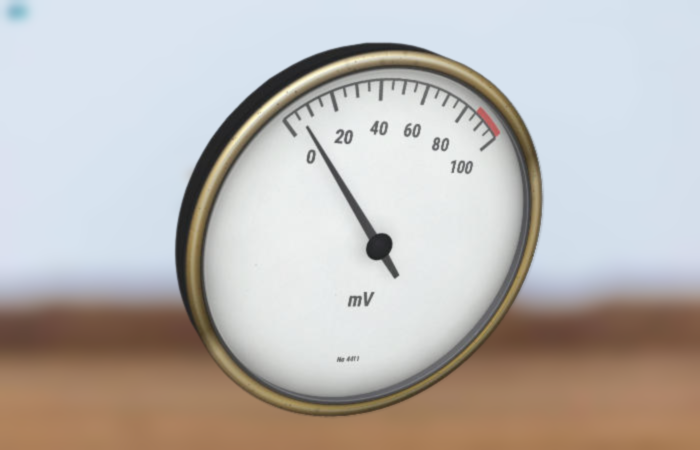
5 mV
